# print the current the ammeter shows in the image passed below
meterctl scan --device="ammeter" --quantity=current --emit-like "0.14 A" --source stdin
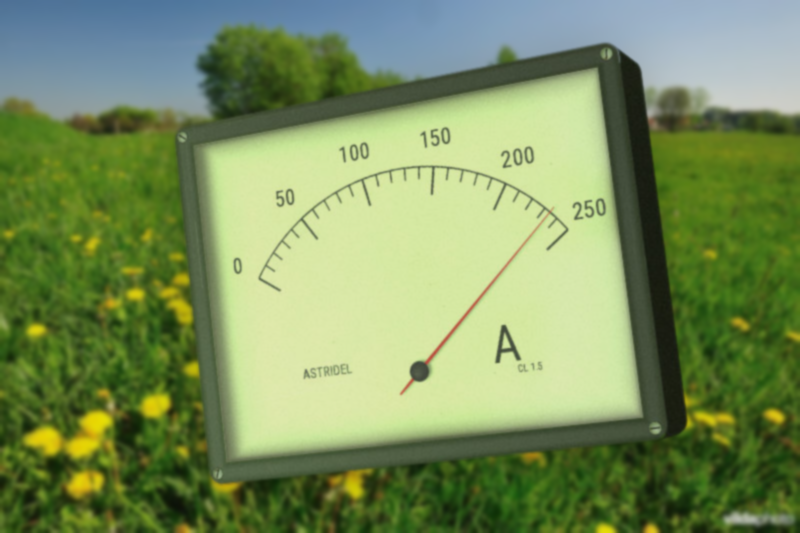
235 A
